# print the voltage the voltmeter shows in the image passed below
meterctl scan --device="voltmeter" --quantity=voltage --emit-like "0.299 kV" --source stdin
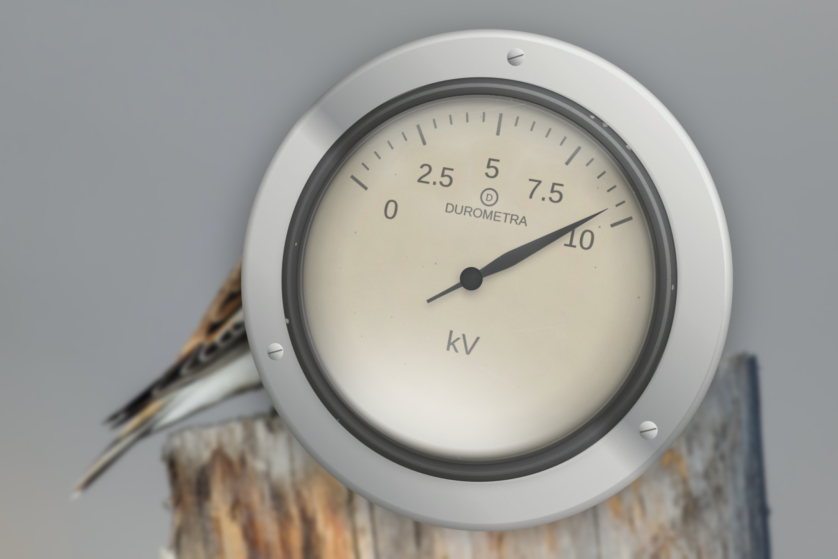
9.5 kV
